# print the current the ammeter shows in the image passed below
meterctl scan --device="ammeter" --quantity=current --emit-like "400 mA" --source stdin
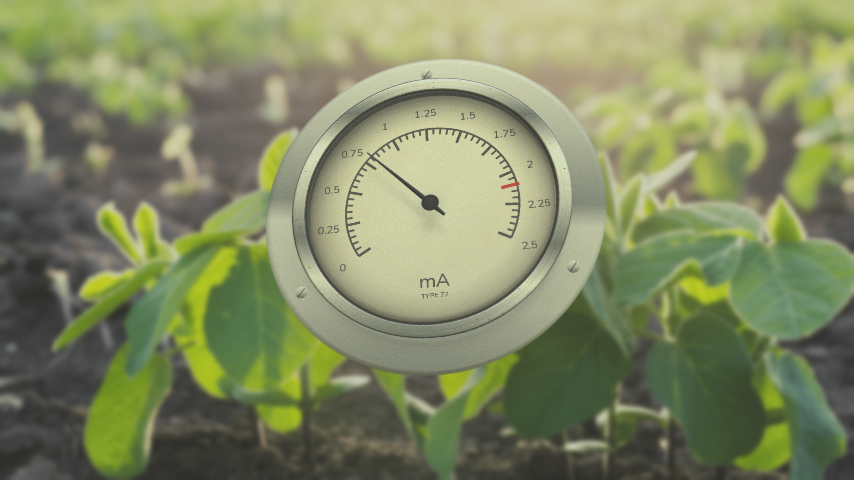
0.8 mA
